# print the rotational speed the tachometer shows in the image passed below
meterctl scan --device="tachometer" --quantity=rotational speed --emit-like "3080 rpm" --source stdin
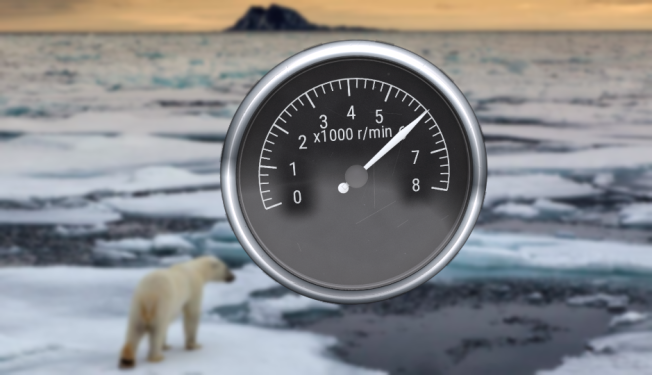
6000 rpm
